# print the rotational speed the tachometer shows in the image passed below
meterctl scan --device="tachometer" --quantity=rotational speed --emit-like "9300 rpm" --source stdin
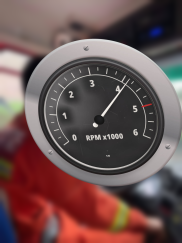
4125 rpm
